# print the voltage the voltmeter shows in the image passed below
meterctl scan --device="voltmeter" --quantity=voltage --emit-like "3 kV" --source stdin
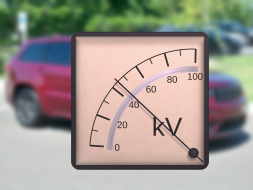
45 kV
